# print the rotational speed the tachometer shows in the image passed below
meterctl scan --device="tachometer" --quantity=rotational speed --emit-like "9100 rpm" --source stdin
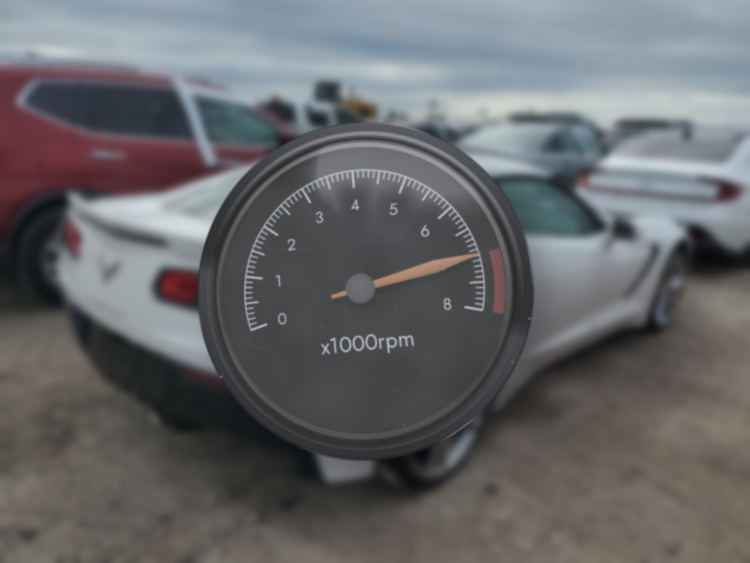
7000 rpm
